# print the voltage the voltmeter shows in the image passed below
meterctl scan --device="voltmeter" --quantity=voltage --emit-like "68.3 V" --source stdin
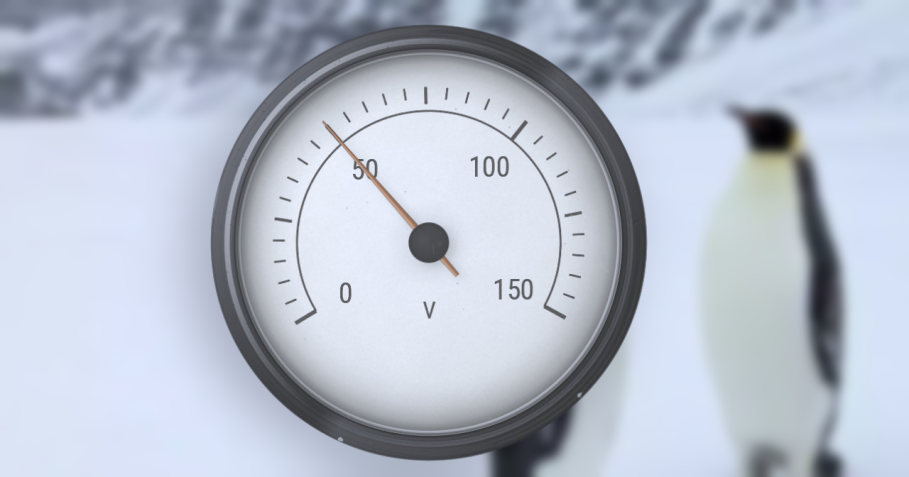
50 V
